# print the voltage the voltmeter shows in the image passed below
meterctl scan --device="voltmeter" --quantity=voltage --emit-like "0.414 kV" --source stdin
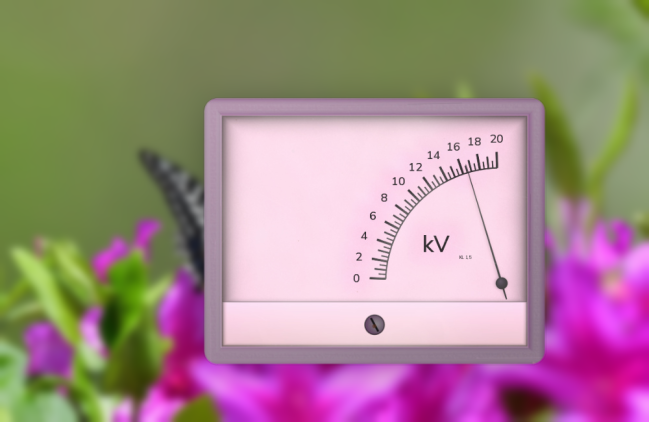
16.5 kV
